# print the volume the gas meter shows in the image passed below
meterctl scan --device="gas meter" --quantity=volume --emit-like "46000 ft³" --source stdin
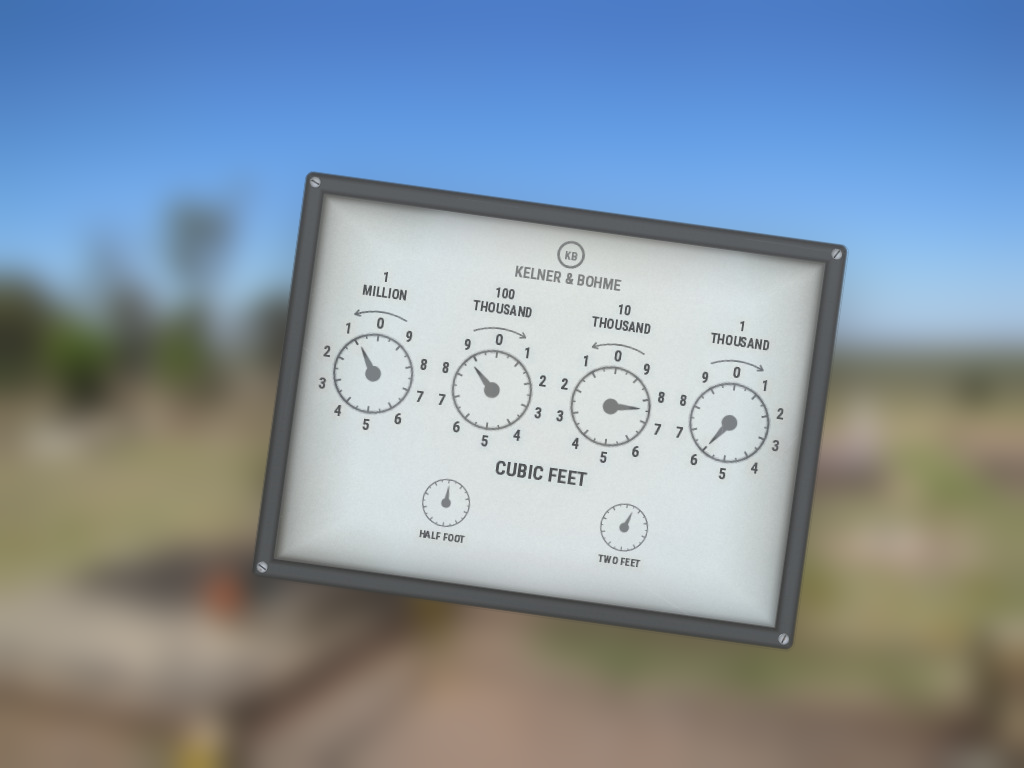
87600 ft³
